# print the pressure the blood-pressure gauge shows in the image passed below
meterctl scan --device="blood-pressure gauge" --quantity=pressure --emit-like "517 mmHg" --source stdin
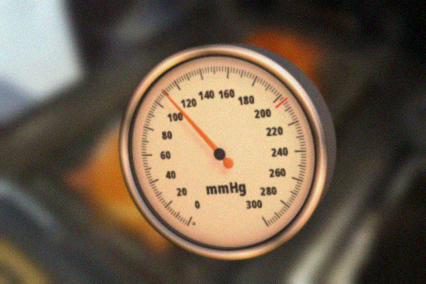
110 mmHg
